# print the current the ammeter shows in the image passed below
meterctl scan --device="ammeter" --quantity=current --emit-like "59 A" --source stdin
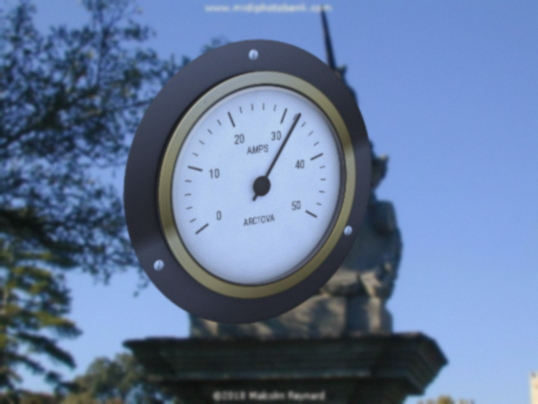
32 A
